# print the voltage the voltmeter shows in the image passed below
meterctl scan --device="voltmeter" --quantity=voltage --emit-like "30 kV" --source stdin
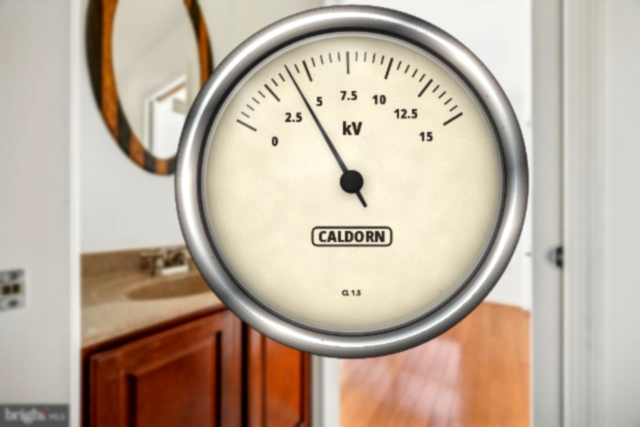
4 kV
